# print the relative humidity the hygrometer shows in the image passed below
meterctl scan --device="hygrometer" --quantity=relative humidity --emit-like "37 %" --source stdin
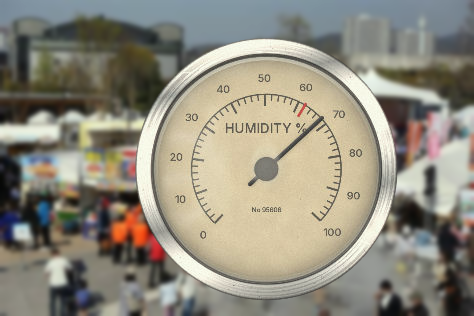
68 %
